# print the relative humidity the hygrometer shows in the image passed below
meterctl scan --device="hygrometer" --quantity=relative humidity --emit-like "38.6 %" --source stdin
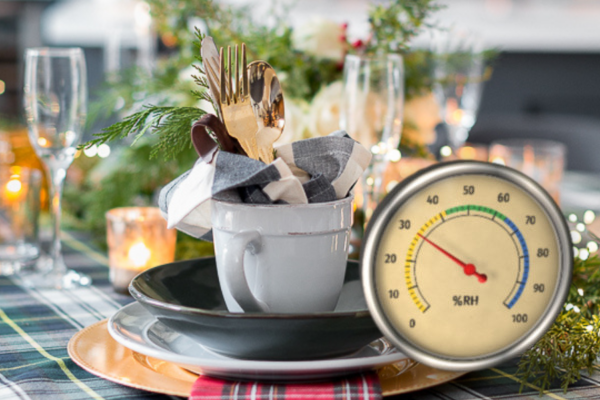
30 %
